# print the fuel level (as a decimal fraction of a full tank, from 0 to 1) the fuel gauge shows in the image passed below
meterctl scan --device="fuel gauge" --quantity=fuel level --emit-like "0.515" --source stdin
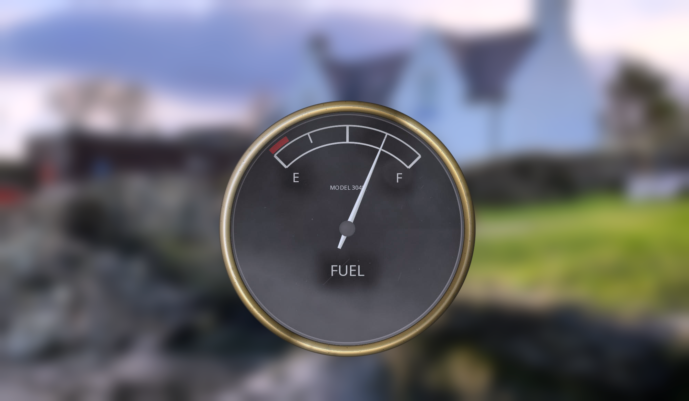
0.75
